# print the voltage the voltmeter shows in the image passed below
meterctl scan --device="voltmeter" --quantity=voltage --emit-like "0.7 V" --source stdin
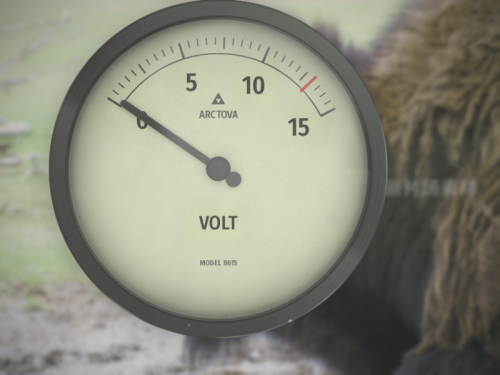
0.25 V
